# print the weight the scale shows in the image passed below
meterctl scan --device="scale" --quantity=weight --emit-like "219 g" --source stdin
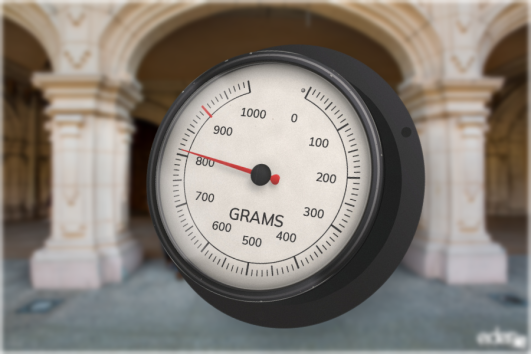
810 g
